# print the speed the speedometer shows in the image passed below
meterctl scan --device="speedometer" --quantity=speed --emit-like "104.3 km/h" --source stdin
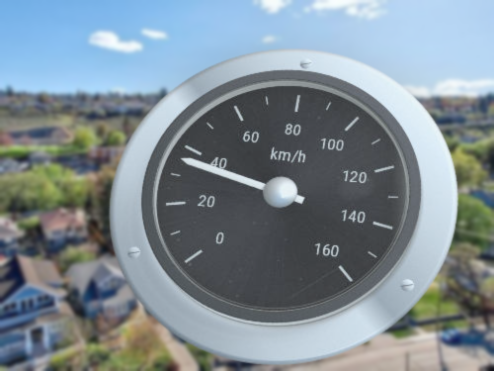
35 km/h
